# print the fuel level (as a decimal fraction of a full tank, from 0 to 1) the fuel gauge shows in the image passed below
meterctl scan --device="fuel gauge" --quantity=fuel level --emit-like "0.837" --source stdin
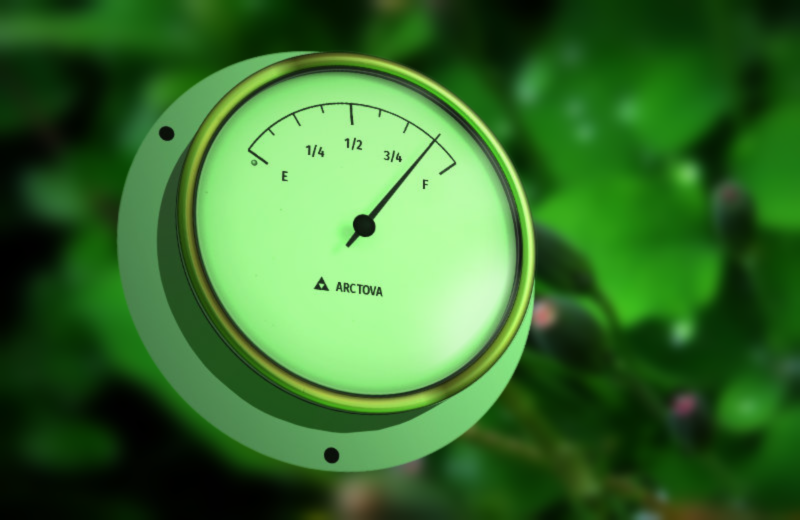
0.875
